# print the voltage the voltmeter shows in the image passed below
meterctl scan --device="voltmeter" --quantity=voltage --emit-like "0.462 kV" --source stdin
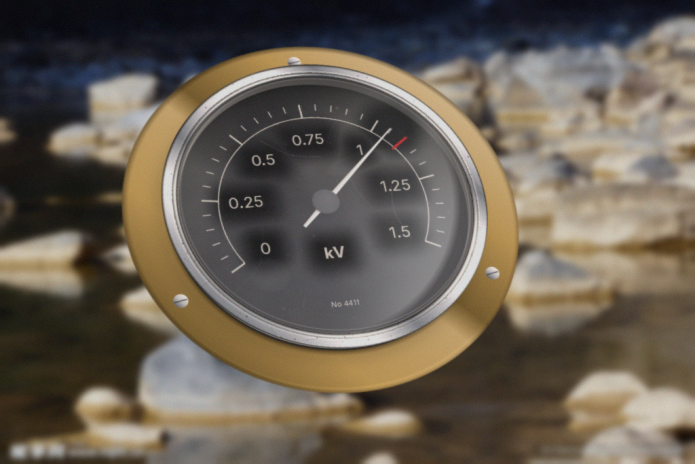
1.05 kV
